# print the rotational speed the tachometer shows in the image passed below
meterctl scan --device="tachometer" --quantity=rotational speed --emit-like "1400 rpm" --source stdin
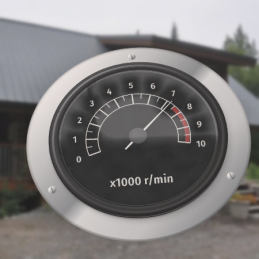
7250 rpm
